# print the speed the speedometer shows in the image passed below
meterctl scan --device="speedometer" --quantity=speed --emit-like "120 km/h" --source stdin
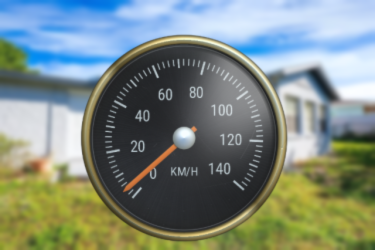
4 km/h
